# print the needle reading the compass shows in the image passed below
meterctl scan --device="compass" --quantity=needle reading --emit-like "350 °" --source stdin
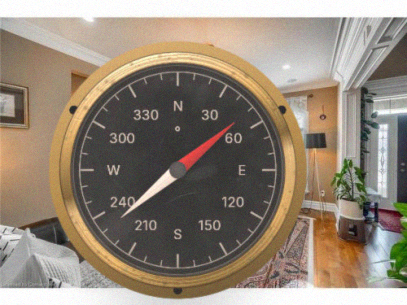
50 °
